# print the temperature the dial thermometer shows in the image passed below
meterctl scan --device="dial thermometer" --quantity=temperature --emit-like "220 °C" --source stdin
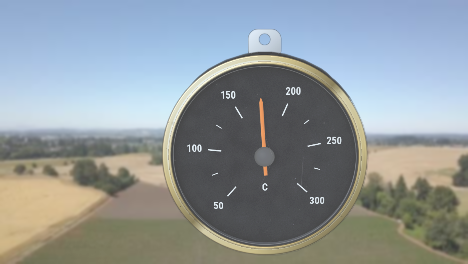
175 °C
